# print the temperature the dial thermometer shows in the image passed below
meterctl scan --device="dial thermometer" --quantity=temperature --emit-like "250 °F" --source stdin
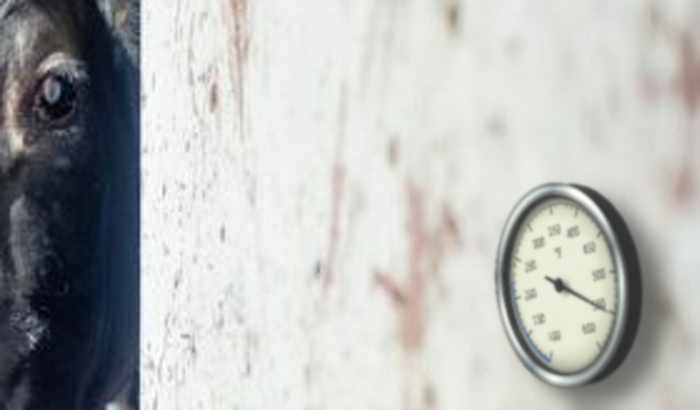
550 °F
